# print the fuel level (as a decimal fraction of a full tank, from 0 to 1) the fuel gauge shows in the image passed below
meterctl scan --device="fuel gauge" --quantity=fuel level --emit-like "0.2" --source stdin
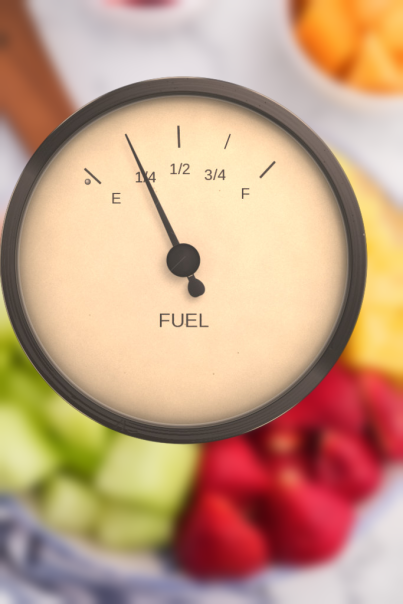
0.25
